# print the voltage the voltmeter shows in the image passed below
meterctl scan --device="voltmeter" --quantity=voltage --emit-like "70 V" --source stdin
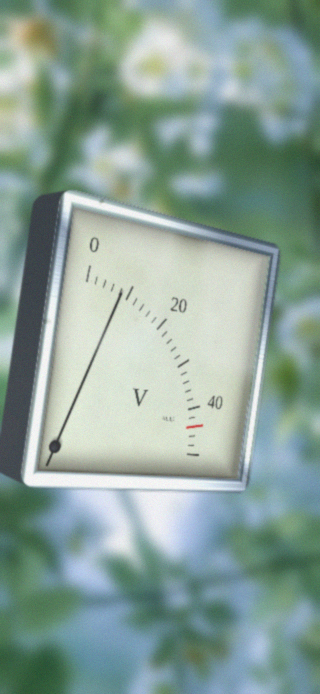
8 V
